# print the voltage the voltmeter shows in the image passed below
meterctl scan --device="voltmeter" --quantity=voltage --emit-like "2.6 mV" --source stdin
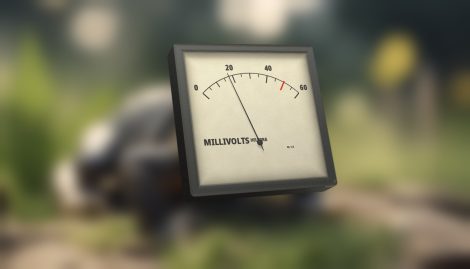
17.5 mV
